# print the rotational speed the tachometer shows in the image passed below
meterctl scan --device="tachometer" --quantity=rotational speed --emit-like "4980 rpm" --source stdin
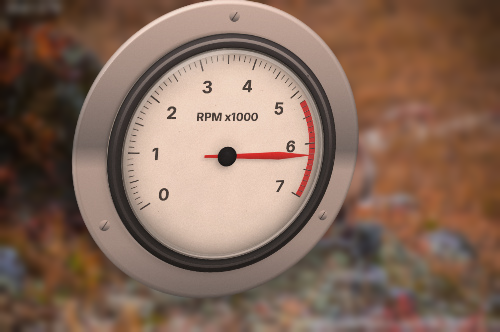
6200 rpm
